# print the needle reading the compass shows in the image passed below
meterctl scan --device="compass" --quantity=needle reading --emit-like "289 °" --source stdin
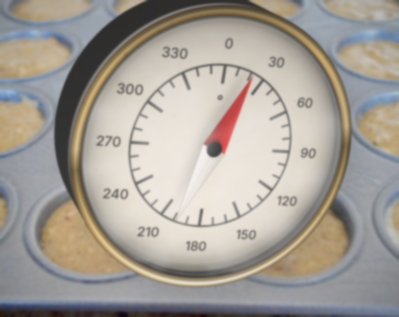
20 °
